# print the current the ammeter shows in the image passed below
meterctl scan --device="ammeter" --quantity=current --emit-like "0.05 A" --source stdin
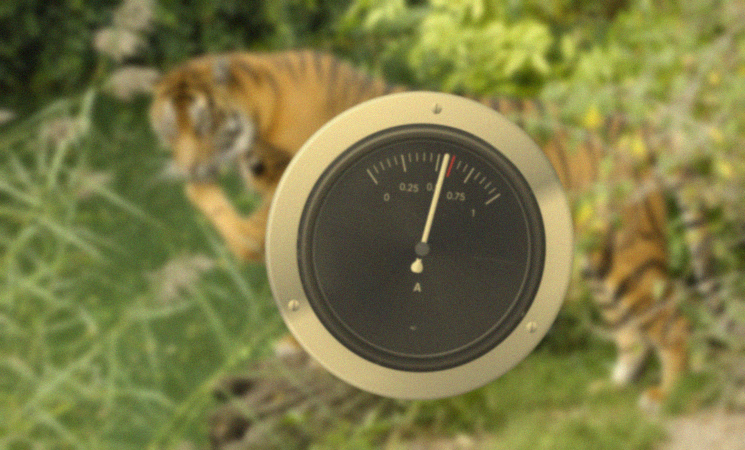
0.55 A
